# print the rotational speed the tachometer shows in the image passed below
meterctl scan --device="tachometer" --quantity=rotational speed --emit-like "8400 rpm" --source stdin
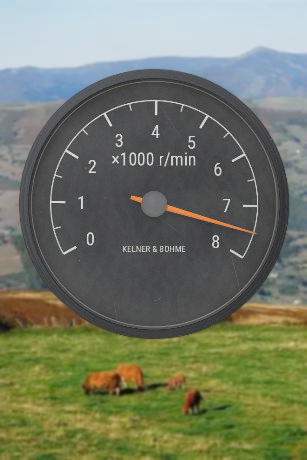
7500 rpm
